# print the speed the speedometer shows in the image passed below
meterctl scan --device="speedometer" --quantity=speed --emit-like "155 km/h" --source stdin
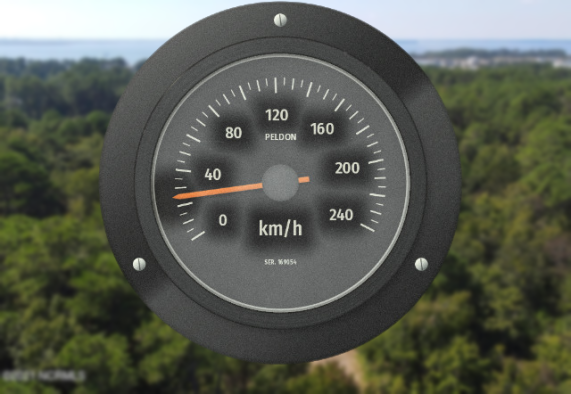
25 km/h
